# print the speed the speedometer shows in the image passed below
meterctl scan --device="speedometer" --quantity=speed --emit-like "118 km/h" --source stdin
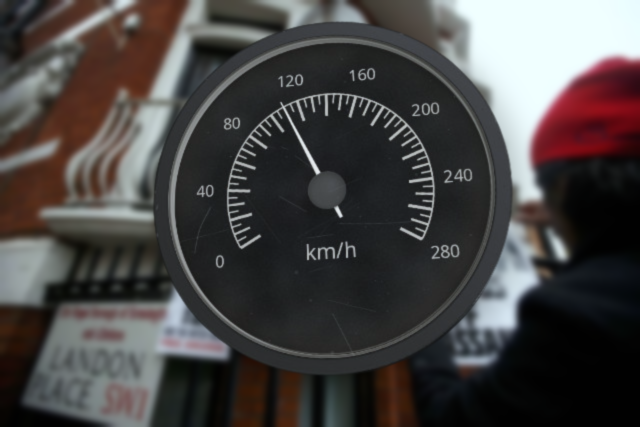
110 km/h
